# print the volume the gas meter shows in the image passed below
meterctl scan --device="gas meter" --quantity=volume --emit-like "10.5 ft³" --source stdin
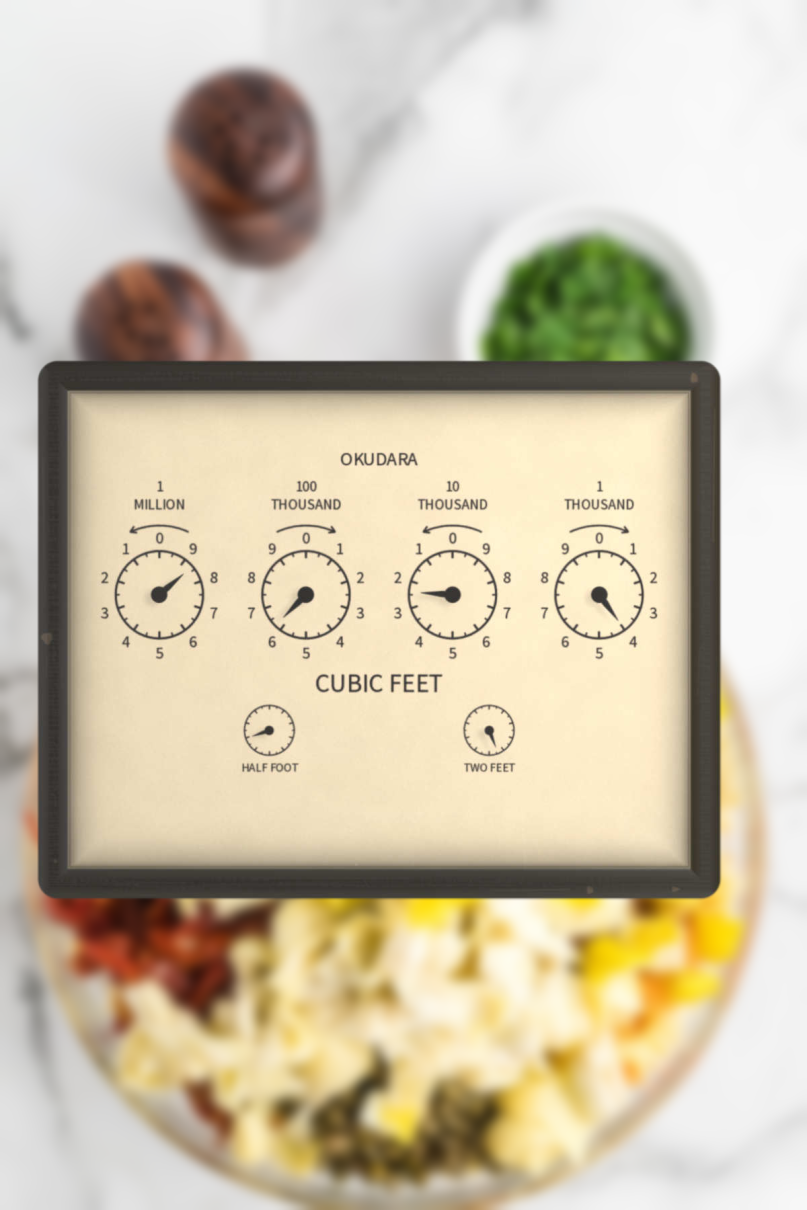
862400 ft³
